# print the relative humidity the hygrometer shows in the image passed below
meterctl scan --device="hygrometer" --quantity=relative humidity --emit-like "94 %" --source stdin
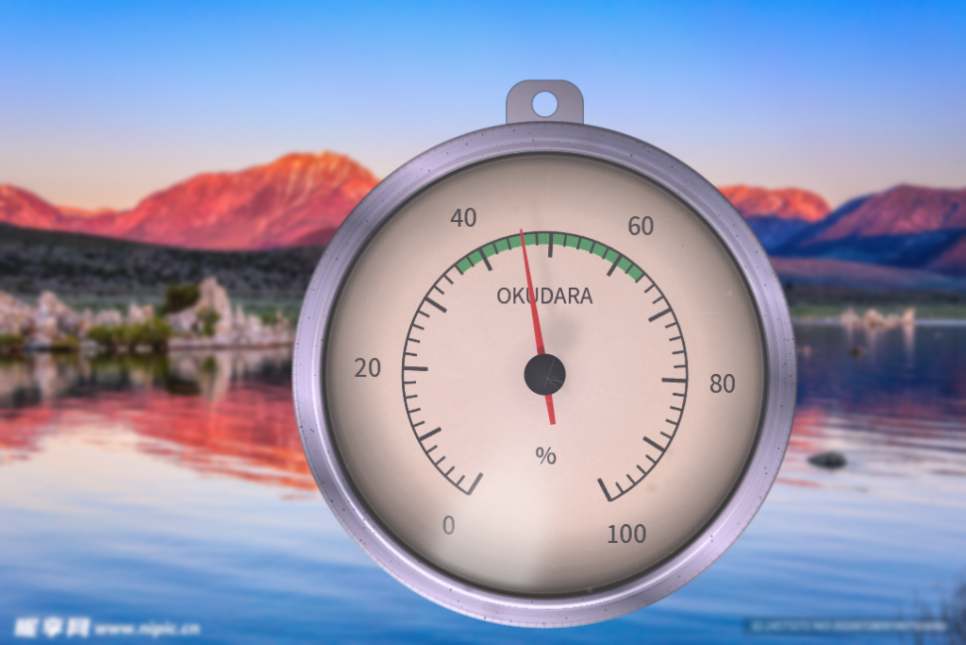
46 %
